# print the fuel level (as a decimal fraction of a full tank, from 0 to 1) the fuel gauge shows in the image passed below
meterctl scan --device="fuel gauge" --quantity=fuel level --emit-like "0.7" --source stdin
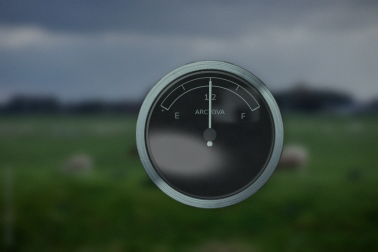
0.5
